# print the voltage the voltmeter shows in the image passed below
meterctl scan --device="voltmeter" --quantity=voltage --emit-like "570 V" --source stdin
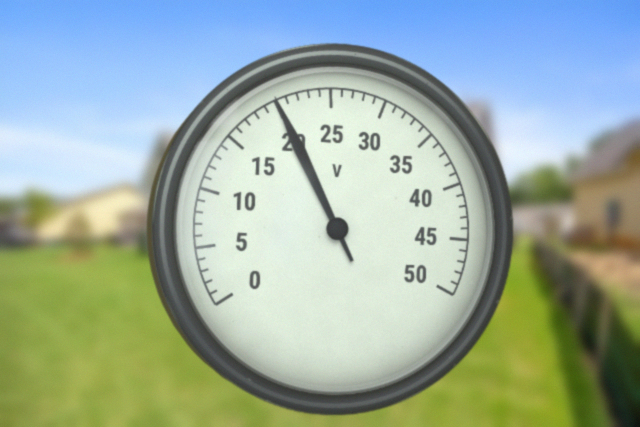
20 V
